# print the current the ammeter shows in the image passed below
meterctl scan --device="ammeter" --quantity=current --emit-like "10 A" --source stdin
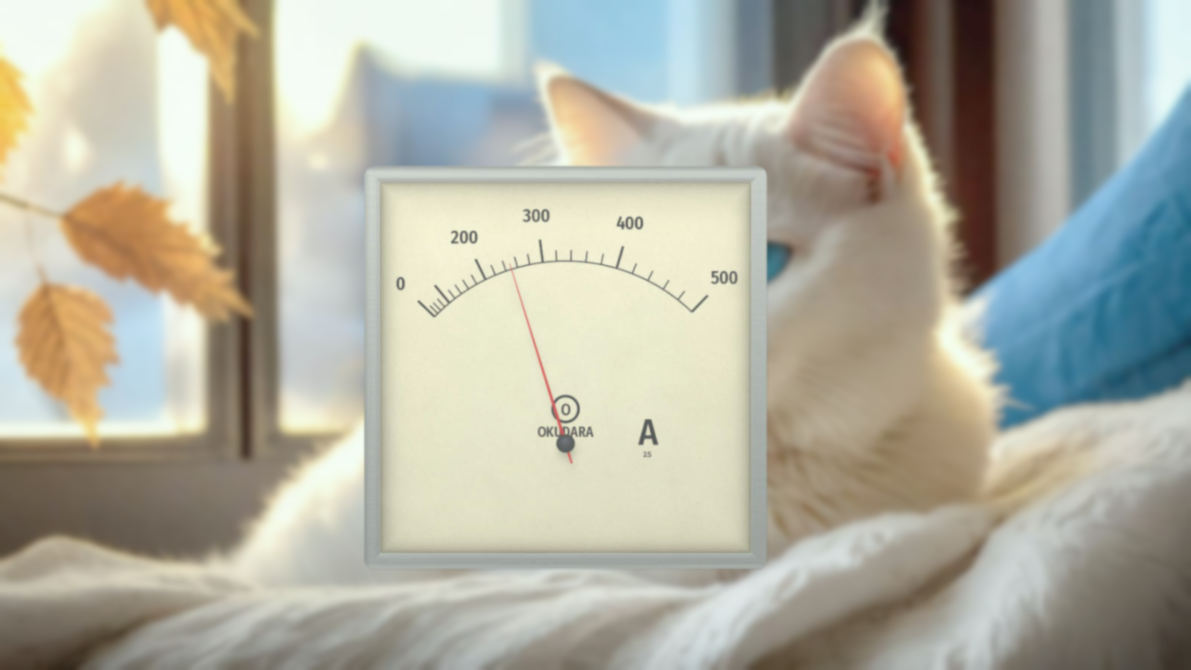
250 A
